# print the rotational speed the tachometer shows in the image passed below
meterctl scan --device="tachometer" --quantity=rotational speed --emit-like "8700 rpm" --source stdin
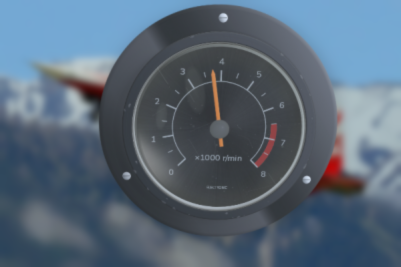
3750 rpm
